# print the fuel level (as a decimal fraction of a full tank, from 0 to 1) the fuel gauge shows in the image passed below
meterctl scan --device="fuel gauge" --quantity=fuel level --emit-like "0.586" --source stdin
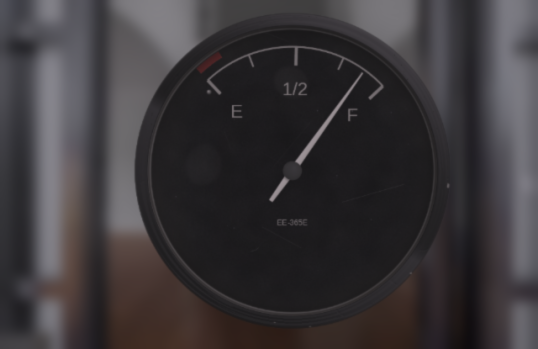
0.875
